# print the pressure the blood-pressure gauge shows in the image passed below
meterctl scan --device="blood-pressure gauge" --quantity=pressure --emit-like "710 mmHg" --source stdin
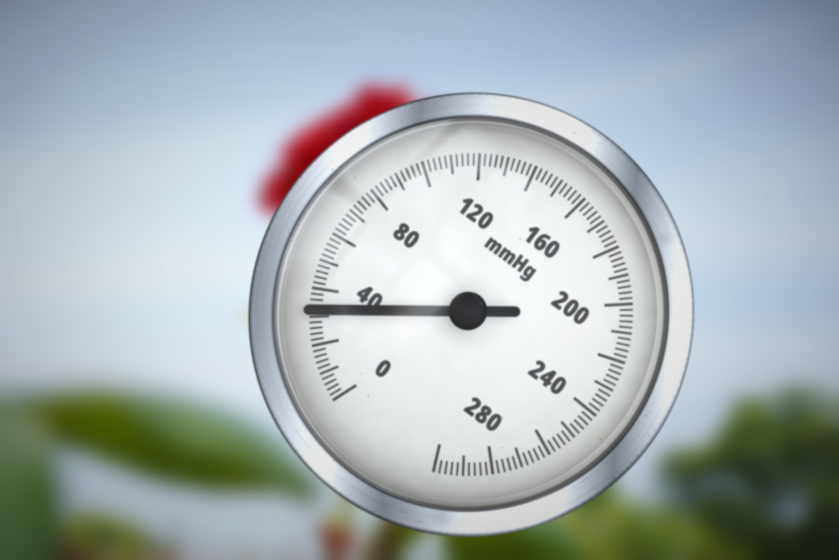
32 mmHg
